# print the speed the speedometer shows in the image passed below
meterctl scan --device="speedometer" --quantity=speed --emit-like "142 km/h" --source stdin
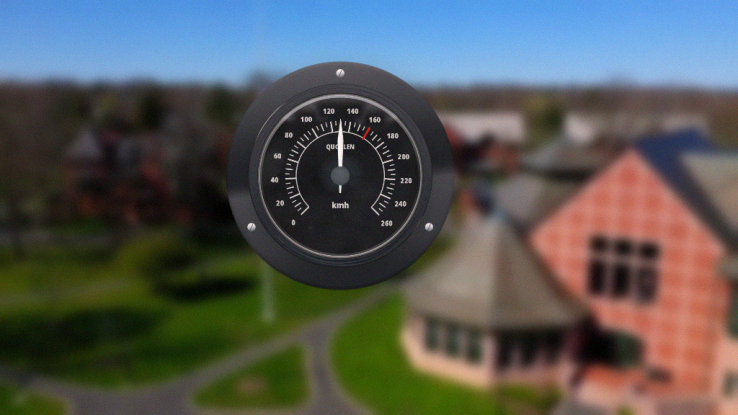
130 km/h
